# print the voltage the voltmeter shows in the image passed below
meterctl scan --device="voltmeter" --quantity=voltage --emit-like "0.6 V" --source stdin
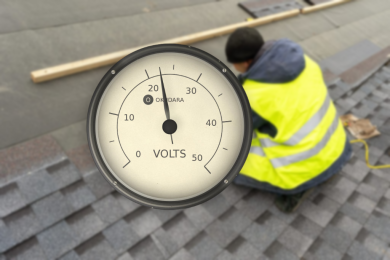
22.5 V
